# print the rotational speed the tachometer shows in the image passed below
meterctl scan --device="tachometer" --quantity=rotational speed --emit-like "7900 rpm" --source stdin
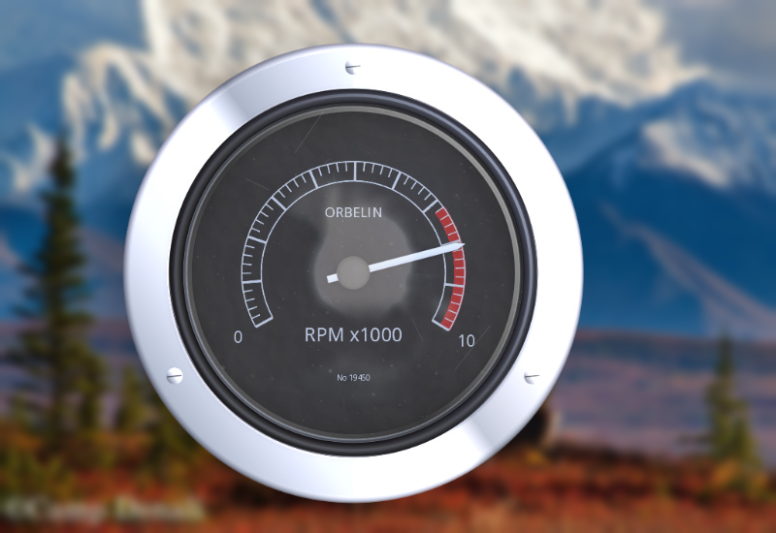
8100 rpm
